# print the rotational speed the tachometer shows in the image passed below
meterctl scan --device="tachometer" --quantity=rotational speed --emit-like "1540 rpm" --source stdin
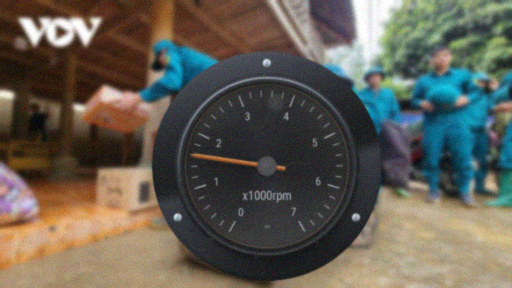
1600 rpm
